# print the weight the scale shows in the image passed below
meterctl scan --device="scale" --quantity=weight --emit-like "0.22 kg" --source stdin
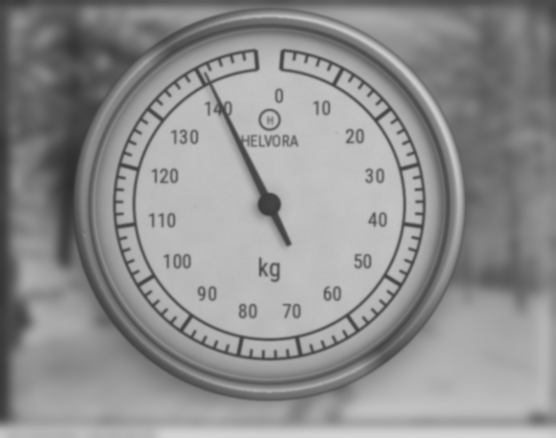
141 kg
